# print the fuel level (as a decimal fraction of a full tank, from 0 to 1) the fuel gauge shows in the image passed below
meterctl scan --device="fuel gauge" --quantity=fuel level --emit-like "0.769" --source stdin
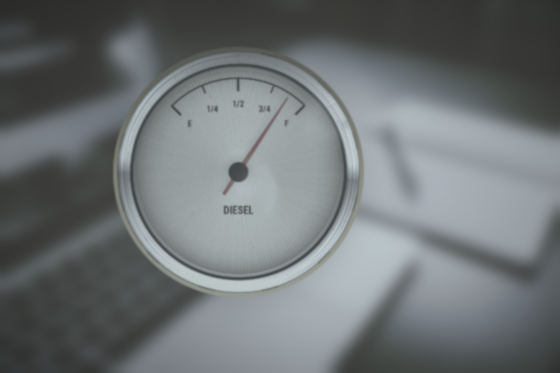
0.875
